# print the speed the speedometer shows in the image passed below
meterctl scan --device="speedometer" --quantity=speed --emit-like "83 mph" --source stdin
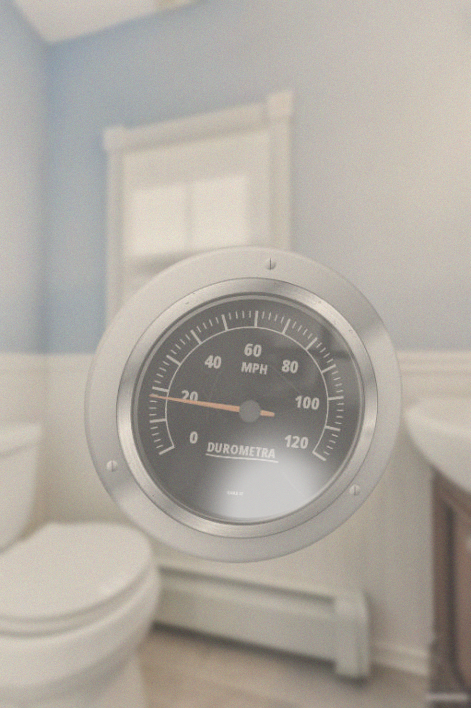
18 mph
